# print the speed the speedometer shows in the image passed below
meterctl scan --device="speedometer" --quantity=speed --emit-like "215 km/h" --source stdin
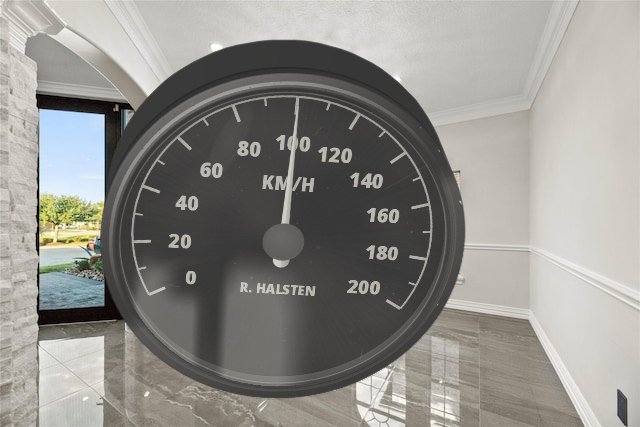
100 km/h
